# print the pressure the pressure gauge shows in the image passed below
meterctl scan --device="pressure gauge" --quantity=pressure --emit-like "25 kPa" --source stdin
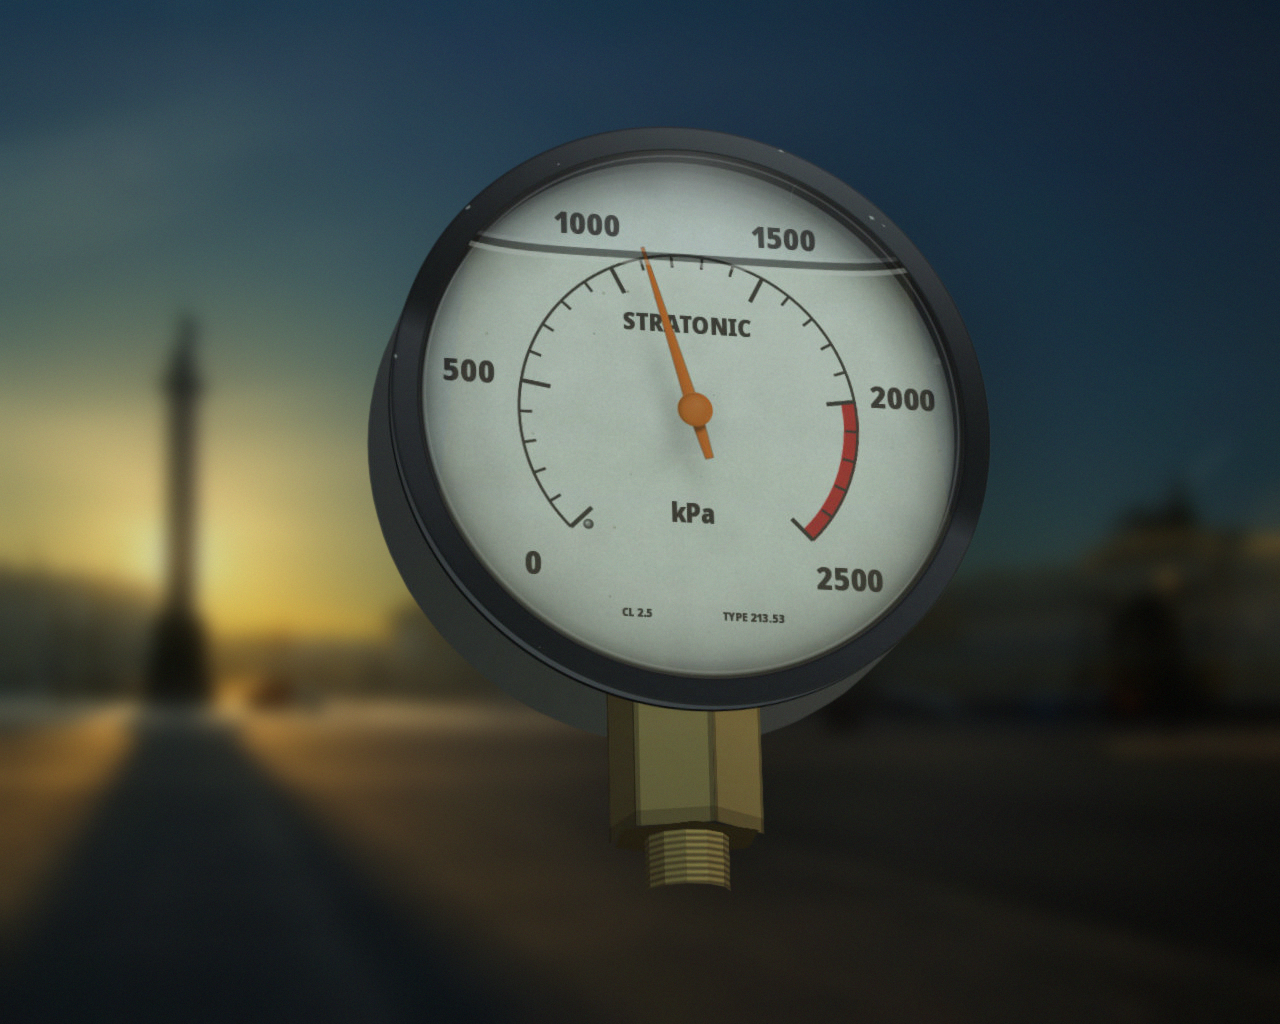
1100 kPa
